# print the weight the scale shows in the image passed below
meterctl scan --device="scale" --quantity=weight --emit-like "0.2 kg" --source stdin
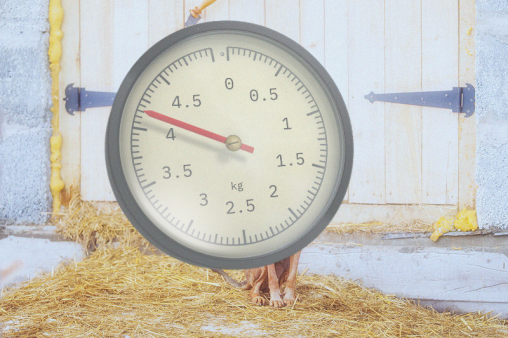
4.15 kg
